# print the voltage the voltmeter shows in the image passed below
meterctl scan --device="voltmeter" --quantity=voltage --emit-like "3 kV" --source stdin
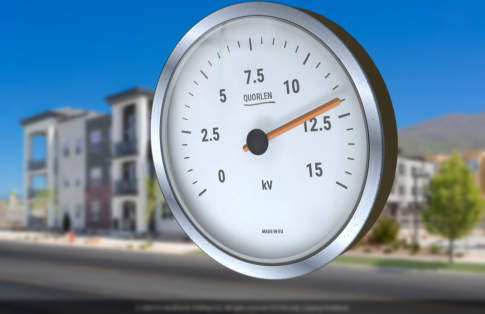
12 kV
